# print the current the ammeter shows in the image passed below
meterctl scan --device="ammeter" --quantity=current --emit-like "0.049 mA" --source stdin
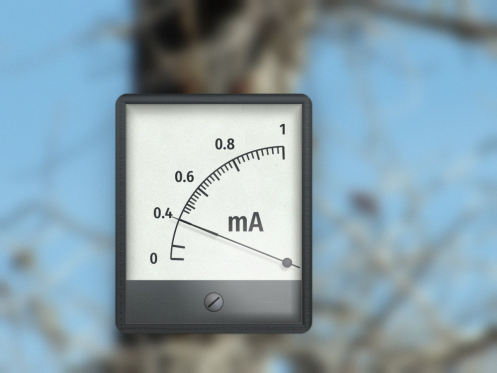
0.4 mA
